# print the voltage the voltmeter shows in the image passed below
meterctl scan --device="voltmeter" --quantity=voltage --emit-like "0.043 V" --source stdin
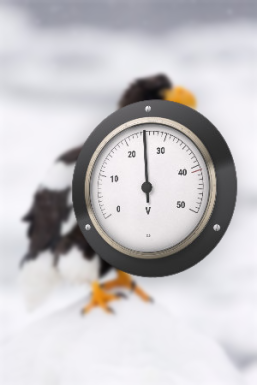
25 V
